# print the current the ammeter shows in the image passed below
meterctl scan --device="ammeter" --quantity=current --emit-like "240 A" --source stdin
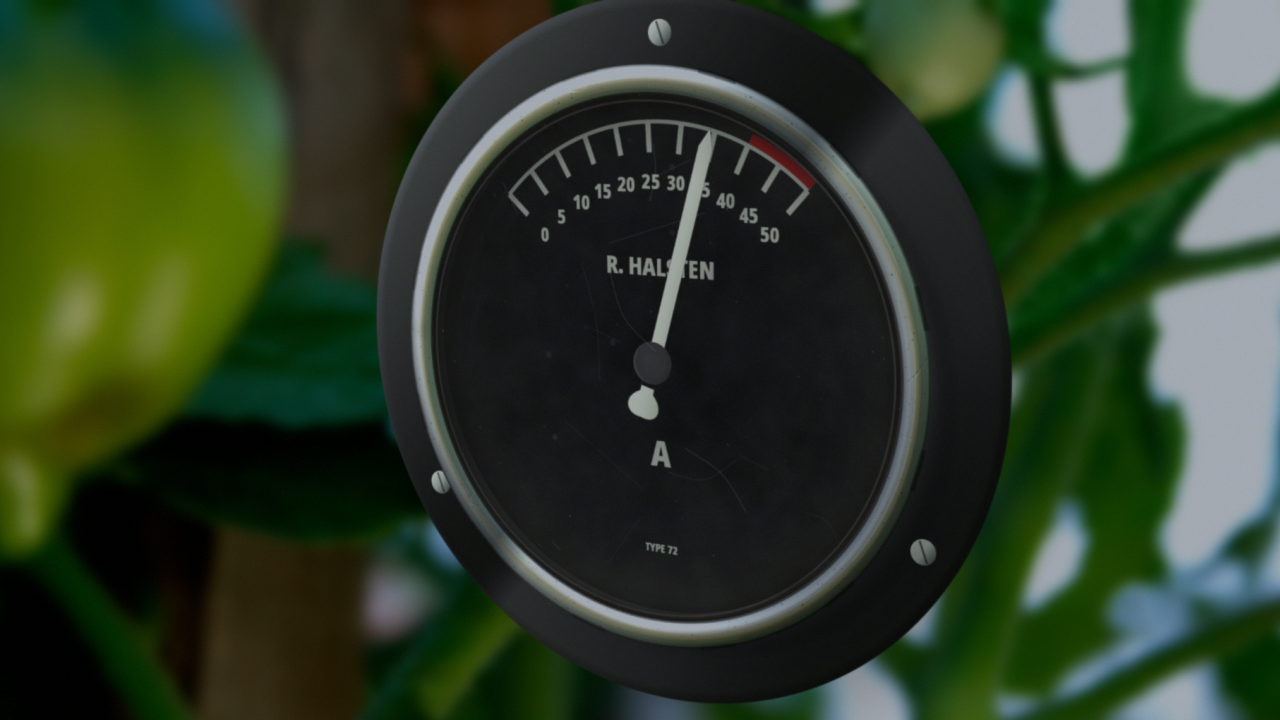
35 A
